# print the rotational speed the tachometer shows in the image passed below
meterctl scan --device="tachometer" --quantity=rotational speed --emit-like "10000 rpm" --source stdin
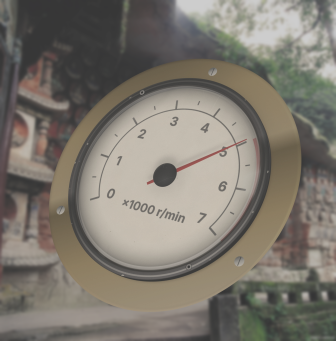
5000 rpm
